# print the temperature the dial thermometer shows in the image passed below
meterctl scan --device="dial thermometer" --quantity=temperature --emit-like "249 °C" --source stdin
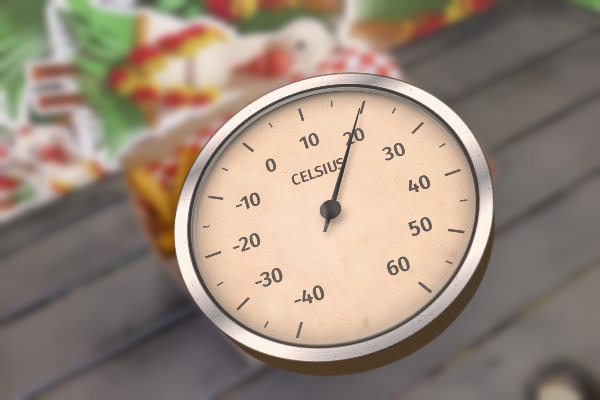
20 °C
